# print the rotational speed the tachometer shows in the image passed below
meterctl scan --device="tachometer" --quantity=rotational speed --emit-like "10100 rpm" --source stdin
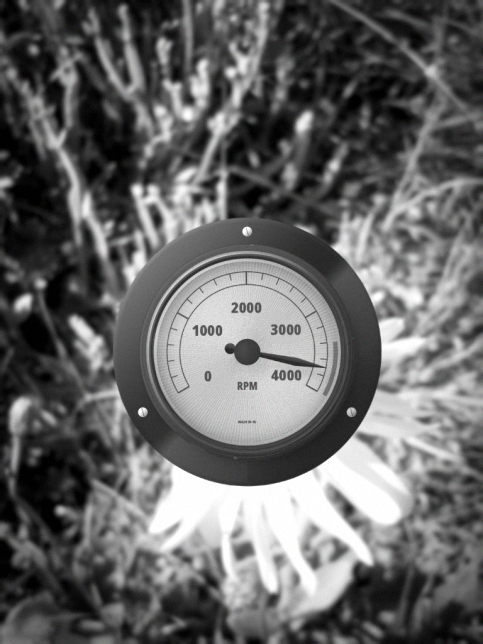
3700 rpm
